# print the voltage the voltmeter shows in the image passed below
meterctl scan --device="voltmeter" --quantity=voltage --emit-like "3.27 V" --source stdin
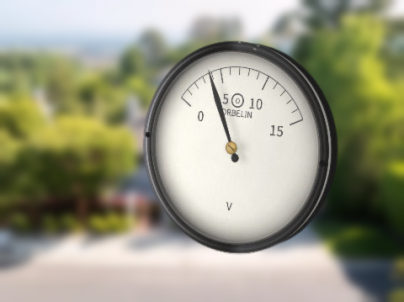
4 V
